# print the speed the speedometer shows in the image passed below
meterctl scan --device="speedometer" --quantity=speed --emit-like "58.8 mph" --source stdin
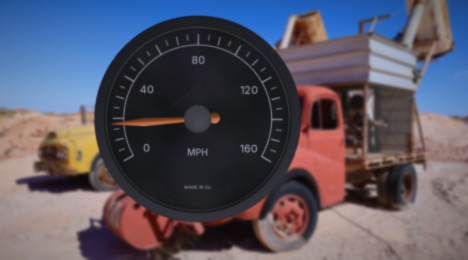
17.5 mph
